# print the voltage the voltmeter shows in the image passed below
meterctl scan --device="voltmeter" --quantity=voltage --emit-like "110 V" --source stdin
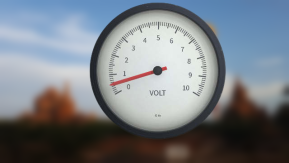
0.5 V
